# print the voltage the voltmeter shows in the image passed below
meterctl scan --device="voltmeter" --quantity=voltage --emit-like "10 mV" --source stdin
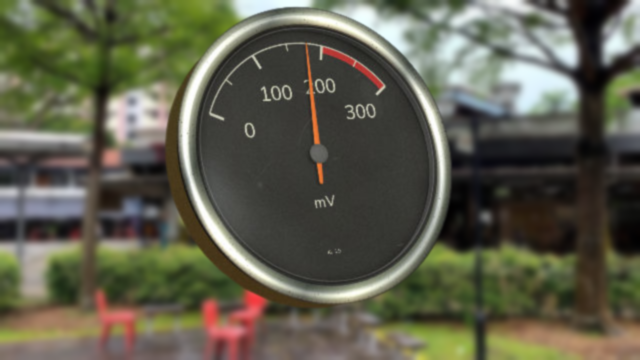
175 mV
